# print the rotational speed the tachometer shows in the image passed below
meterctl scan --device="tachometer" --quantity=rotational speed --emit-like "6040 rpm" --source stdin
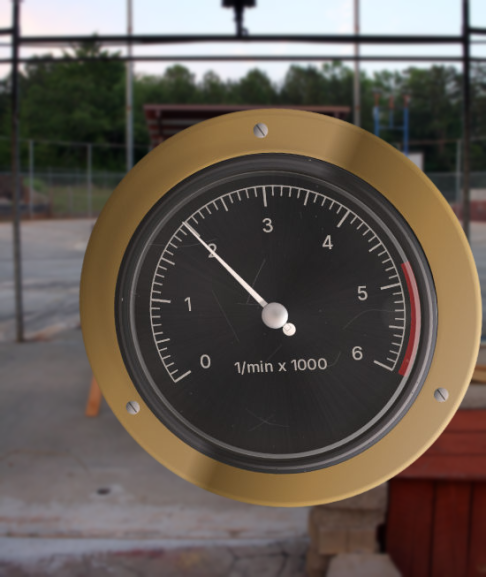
2000 rpm
